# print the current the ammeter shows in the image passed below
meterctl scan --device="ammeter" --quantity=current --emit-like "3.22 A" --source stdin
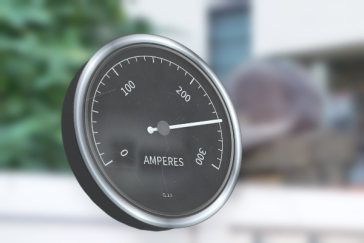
250 A
